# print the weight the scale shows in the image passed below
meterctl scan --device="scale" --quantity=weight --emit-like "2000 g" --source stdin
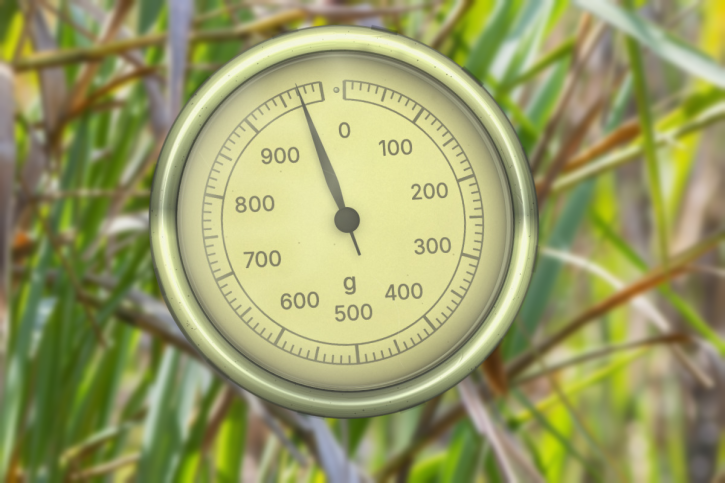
970 g
